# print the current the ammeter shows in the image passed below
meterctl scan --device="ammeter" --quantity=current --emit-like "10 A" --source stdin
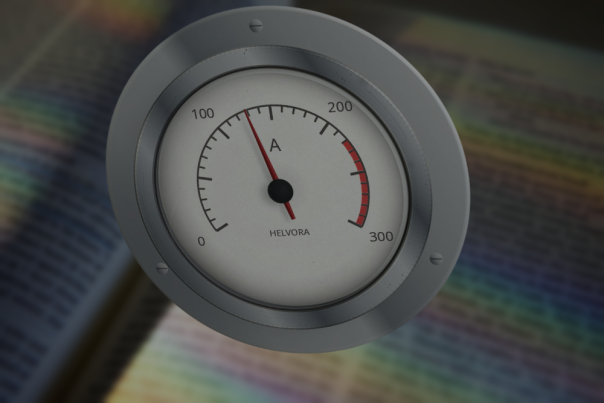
130 A
